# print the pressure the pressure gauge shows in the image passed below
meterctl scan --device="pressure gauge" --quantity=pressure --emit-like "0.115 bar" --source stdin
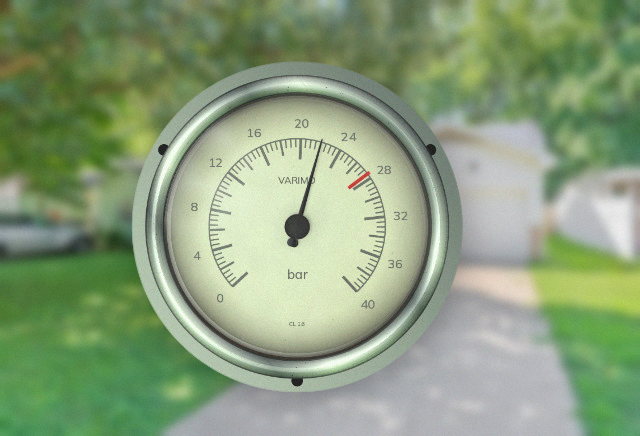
22 bar
